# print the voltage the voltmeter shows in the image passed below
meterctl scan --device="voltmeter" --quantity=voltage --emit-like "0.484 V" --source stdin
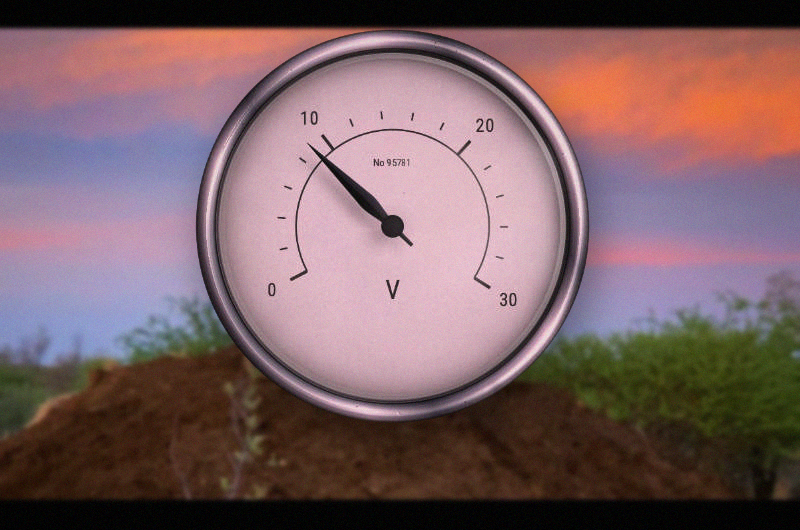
9 V
